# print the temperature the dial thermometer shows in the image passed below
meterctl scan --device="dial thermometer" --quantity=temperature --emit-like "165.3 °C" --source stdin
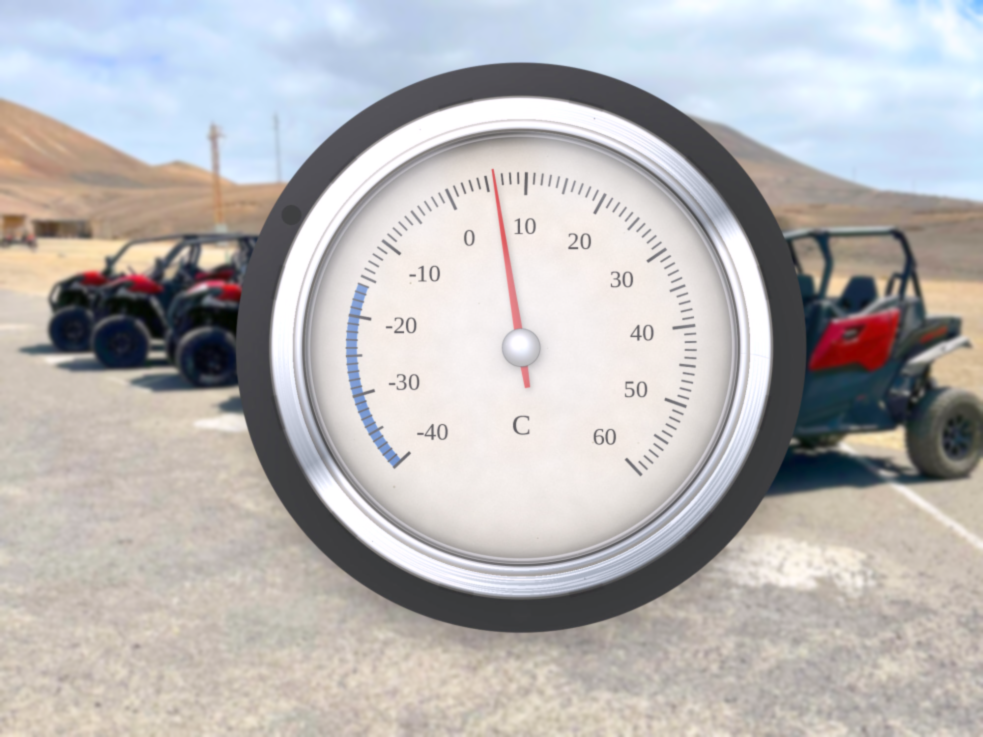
6 °C
